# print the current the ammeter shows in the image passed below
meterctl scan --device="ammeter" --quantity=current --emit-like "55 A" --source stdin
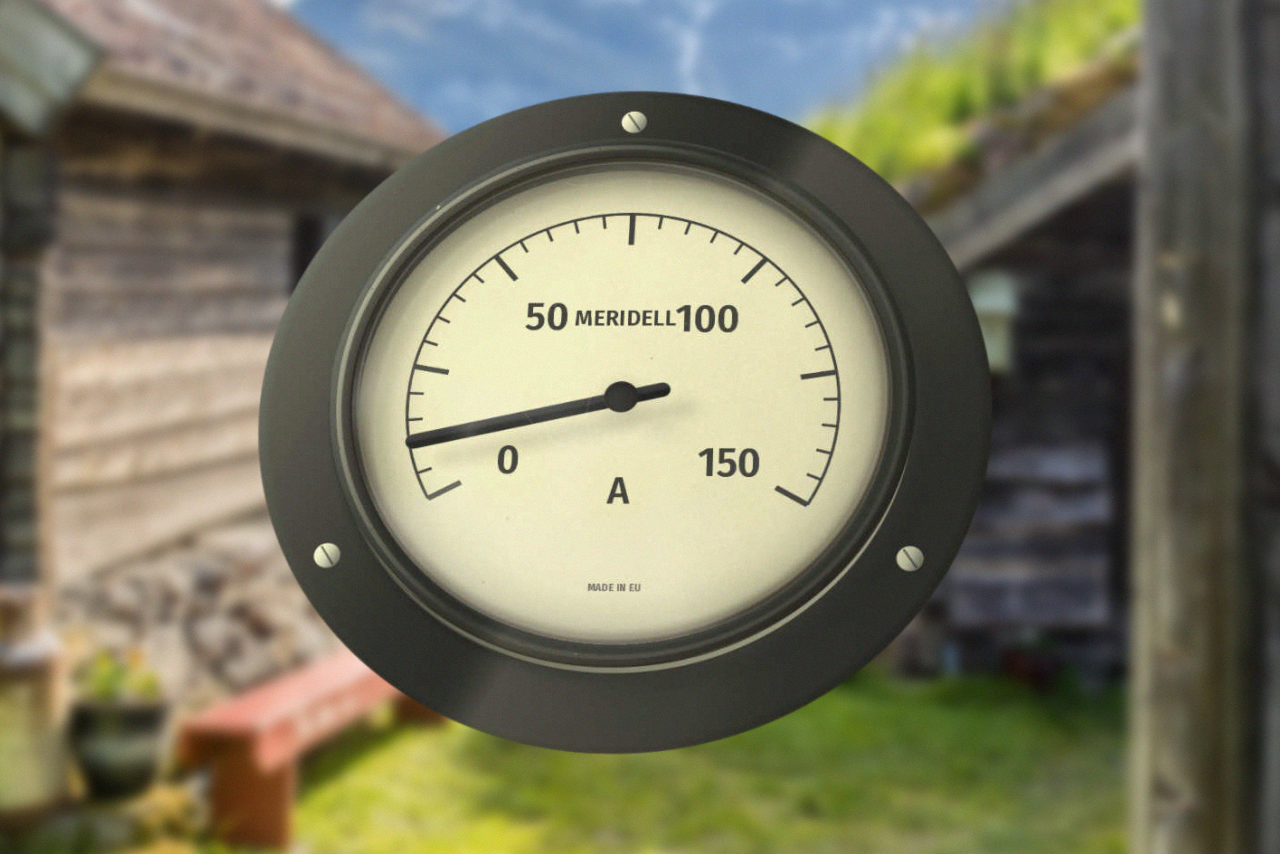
10 A
